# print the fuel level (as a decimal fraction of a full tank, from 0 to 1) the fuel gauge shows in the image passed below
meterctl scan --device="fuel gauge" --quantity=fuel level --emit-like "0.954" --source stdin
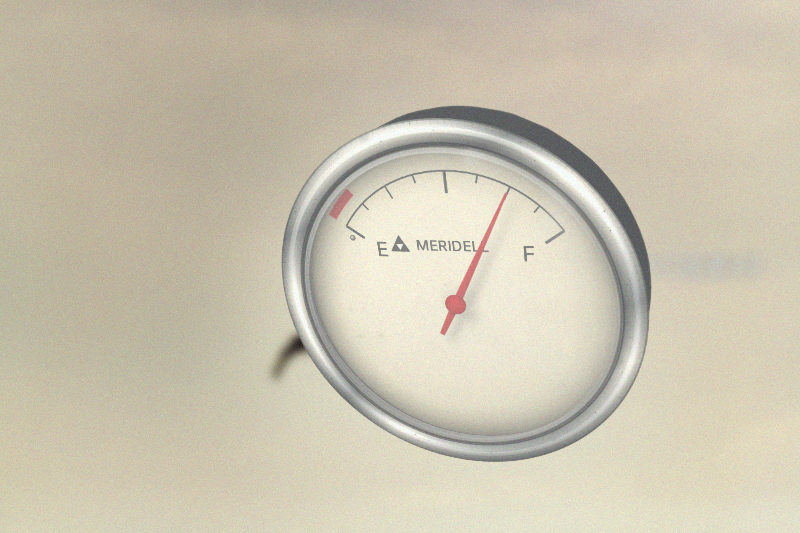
0.75
